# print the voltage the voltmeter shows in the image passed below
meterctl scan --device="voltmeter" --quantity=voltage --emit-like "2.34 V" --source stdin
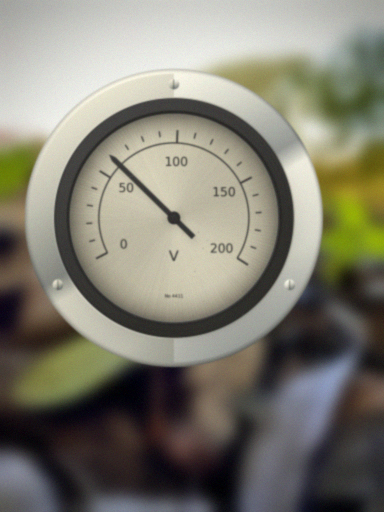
60 V
